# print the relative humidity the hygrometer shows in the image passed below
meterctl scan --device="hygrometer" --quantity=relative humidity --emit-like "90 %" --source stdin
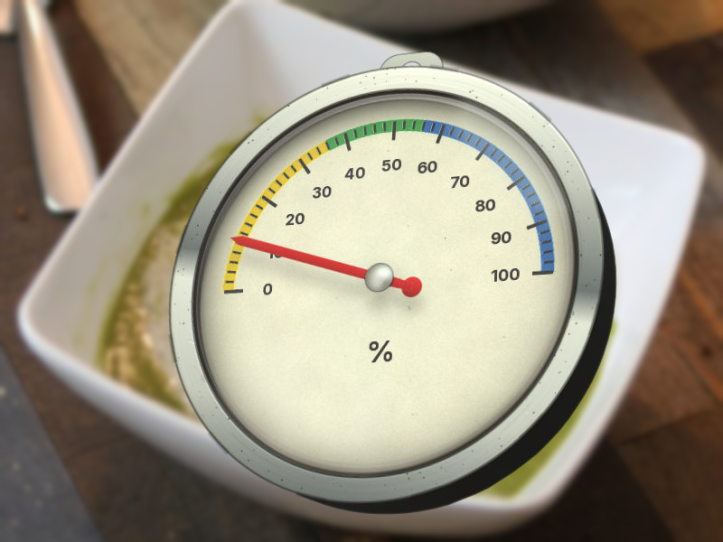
10 %
